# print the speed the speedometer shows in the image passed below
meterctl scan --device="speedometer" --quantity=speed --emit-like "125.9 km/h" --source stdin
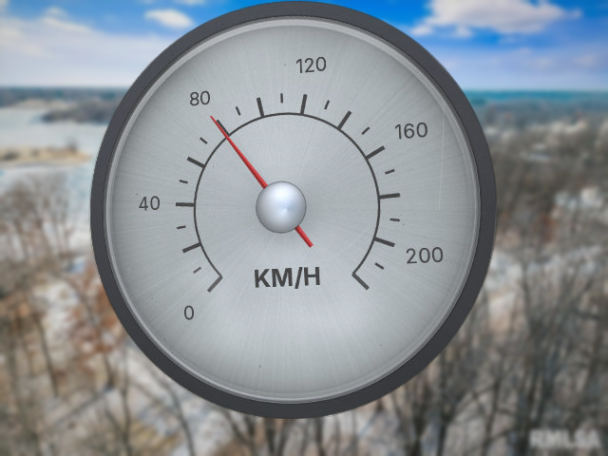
80 km/h
